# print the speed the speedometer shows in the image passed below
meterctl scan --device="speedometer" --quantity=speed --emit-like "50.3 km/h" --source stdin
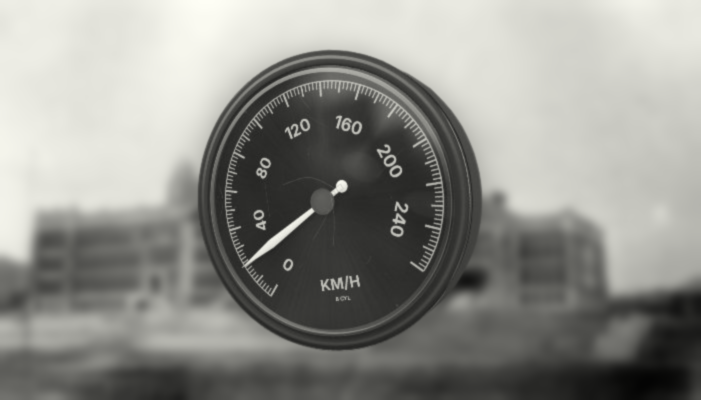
20 km/h
